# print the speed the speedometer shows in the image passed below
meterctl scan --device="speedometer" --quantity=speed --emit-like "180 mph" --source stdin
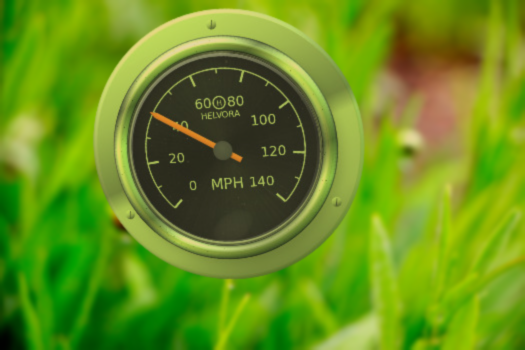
40 mph
